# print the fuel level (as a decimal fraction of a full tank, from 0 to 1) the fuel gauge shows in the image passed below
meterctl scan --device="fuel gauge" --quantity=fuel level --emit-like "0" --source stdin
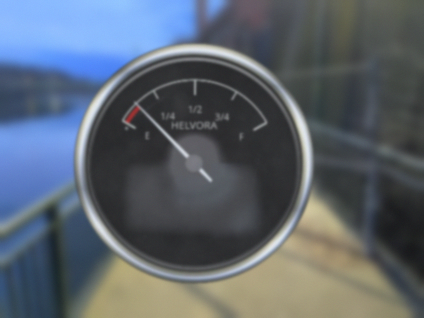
0.125
